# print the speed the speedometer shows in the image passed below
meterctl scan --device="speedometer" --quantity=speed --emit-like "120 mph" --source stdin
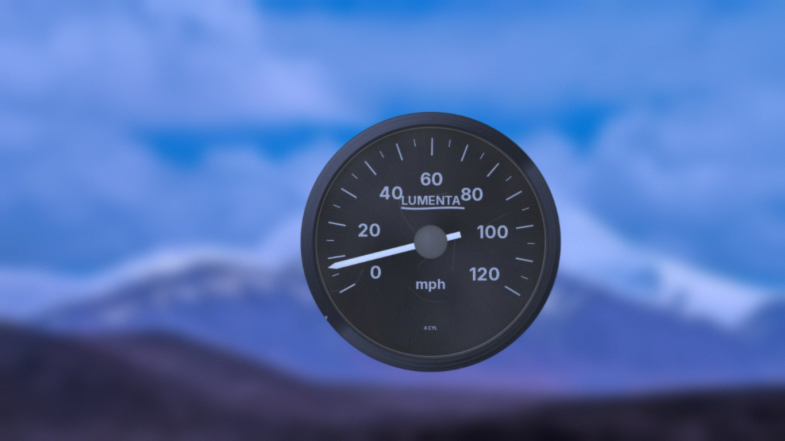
7.5 mph
